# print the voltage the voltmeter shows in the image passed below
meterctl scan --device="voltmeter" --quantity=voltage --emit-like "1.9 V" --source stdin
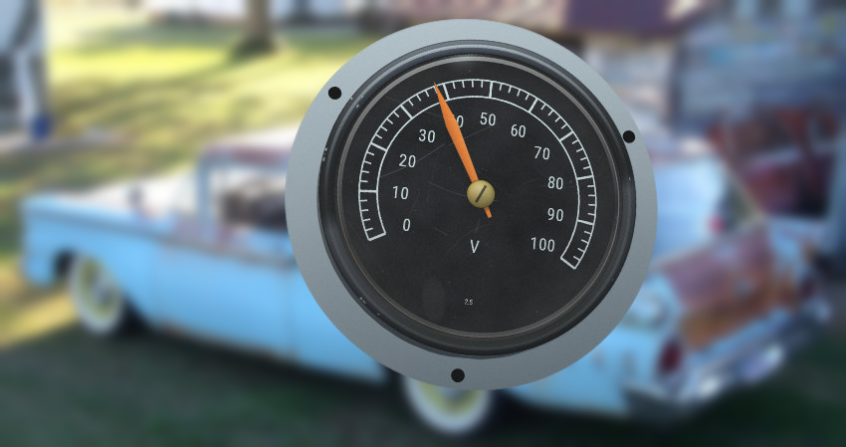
38 V
